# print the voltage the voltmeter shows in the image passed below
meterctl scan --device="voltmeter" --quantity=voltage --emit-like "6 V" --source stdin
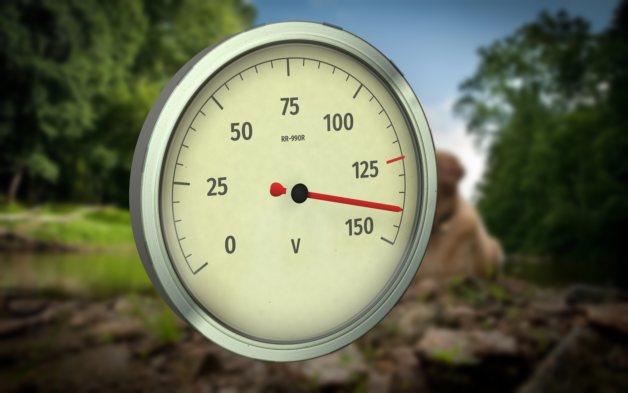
140 V
